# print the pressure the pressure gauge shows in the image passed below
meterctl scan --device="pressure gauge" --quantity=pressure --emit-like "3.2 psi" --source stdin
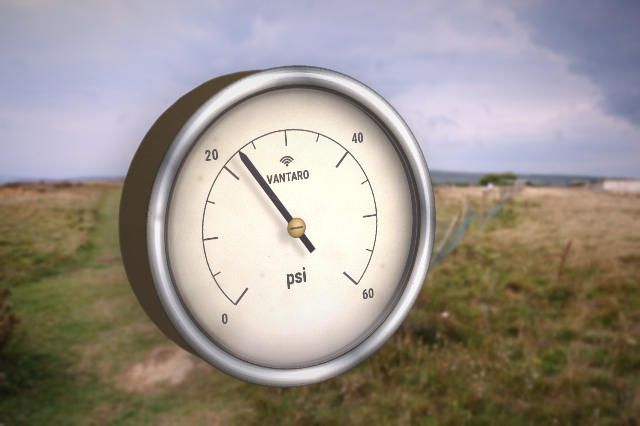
22.5 psi
